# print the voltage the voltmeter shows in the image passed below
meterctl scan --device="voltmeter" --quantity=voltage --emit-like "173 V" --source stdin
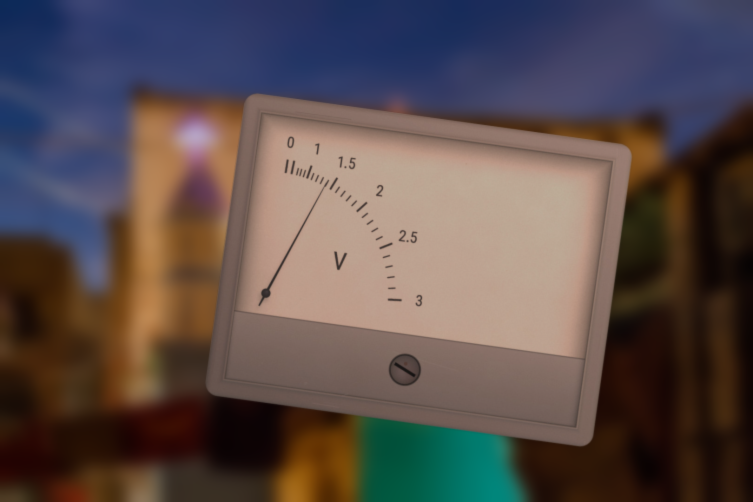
1.4 V
